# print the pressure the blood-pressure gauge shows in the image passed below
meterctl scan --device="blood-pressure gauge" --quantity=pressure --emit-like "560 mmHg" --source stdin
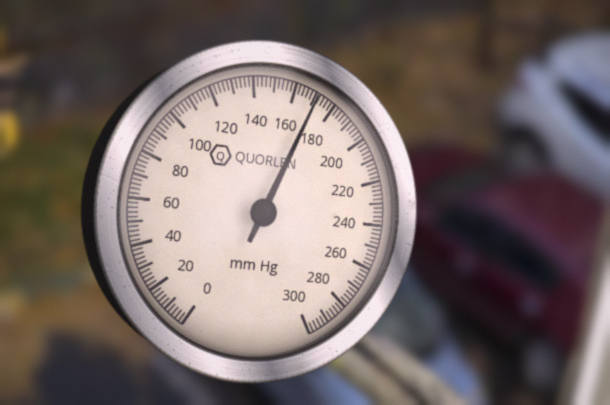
170 mmHg
